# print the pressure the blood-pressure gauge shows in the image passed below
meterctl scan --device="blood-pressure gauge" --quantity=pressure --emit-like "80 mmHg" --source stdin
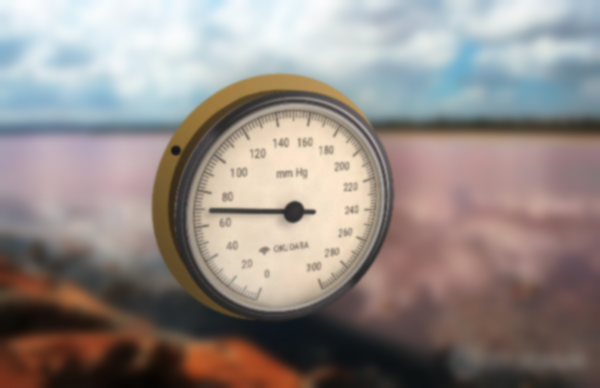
70 mmHg
